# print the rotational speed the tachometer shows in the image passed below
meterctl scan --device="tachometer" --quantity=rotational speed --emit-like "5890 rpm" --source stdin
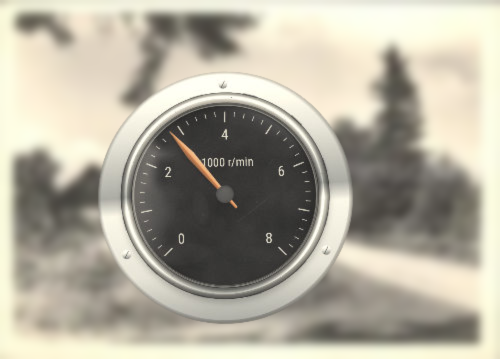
2800 rpm
